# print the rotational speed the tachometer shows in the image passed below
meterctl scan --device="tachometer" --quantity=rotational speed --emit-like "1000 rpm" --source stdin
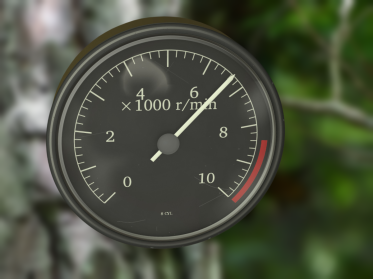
6600 rpm
